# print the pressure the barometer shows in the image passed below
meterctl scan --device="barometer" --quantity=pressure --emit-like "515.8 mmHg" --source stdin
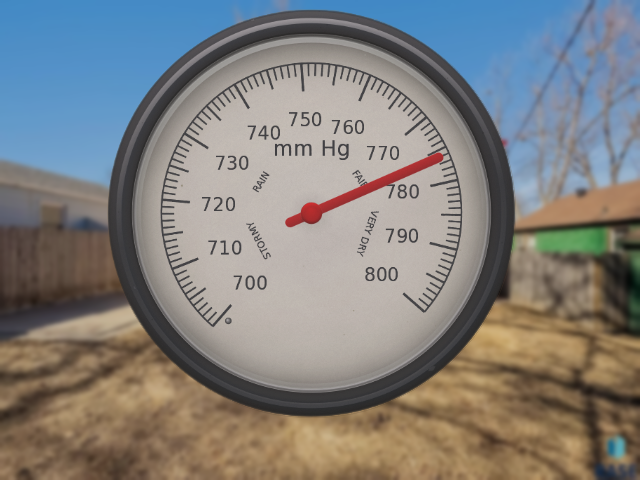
776 mmHg
